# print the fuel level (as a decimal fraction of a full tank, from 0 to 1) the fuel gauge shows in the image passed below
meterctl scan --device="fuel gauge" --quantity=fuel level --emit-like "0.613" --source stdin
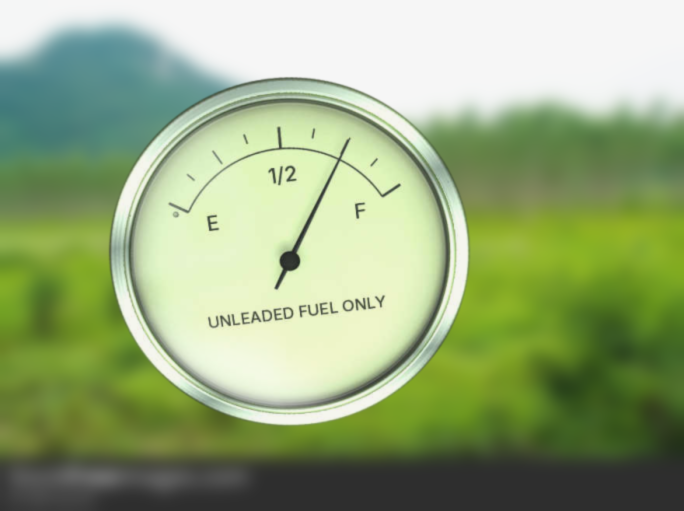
0.75
